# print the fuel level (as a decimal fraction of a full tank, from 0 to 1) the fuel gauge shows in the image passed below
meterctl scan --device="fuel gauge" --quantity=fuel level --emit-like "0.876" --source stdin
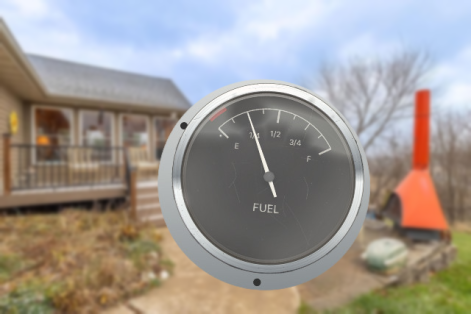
0.25
